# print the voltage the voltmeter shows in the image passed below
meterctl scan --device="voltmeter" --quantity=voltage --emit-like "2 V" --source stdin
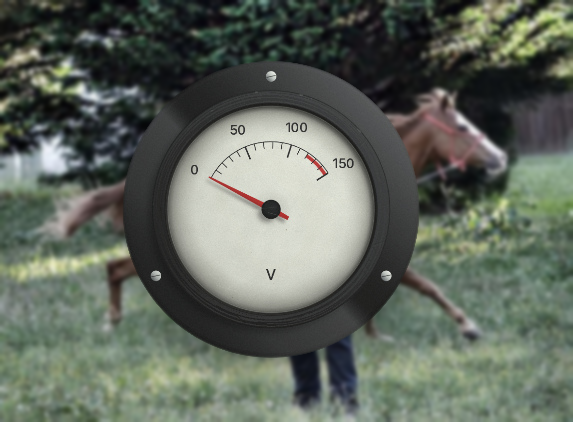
0 V
